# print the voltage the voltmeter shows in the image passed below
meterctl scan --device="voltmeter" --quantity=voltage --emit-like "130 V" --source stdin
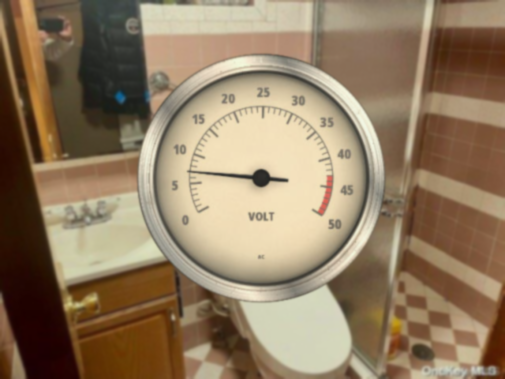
7 V
